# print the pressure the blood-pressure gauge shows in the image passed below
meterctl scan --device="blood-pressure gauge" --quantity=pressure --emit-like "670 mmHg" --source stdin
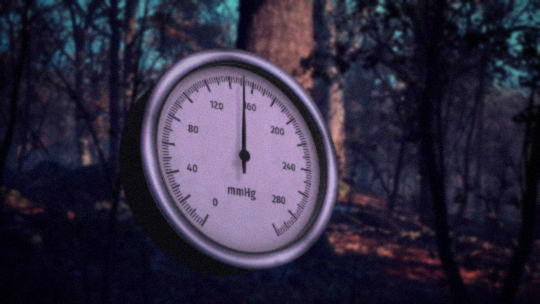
150 mmHg
